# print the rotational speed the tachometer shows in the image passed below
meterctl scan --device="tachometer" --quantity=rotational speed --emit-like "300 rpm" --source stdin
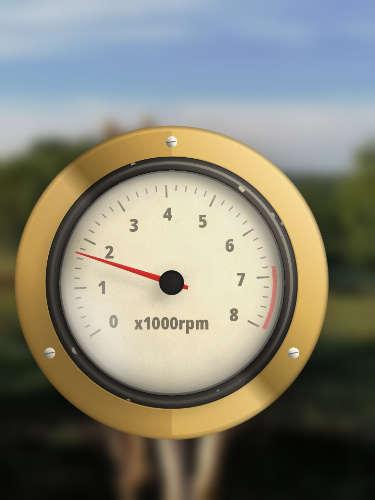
1700 rpm
